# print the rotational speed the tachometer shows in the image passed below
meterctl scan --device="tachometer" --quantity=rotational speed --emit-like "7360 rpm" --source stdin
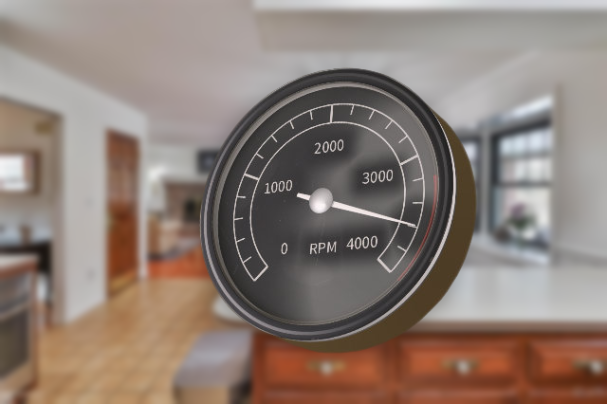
3600 rpm
